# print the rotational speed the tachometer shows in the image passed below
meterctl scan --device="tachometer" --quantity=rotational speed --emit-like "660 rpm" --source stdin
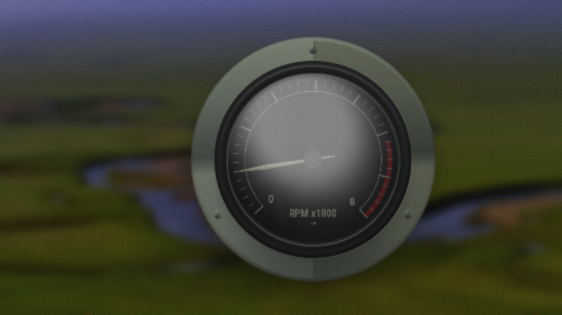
1000 rpm
